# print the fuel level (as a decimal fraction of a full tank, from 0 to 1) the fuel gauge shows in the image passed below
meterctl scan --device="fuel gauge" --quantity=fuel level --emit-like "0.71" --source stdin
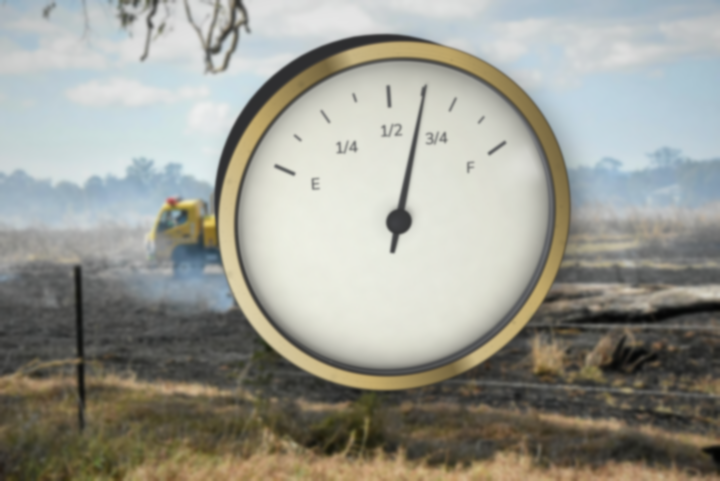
0.625
